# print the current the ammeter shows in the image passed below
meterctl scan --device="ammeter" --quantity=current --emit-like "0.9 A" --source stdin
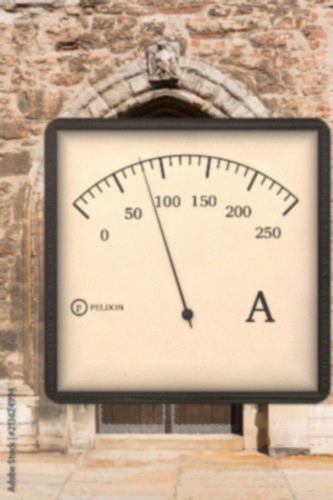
80 A
